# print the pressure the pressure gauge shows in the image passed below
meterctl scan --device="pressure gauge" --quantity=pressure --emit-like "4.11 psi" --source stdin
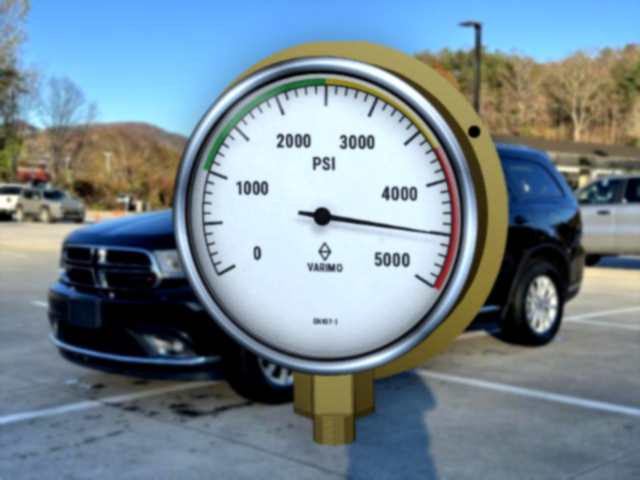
4500 psi
